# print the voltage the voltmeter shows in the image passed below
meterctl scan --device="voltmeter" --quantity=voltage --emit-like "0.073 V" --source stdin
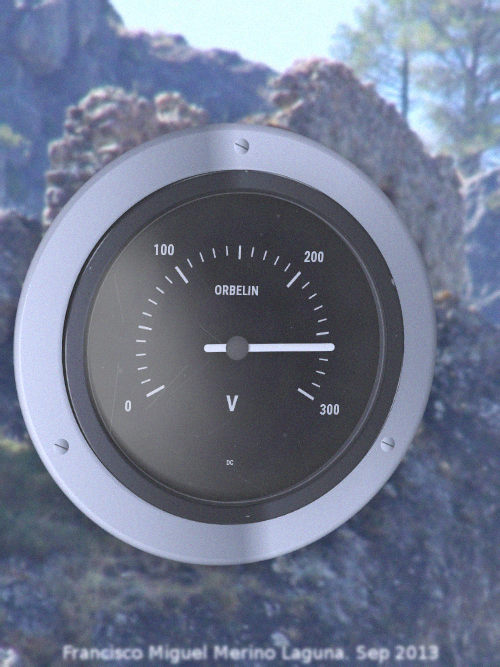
260 V
